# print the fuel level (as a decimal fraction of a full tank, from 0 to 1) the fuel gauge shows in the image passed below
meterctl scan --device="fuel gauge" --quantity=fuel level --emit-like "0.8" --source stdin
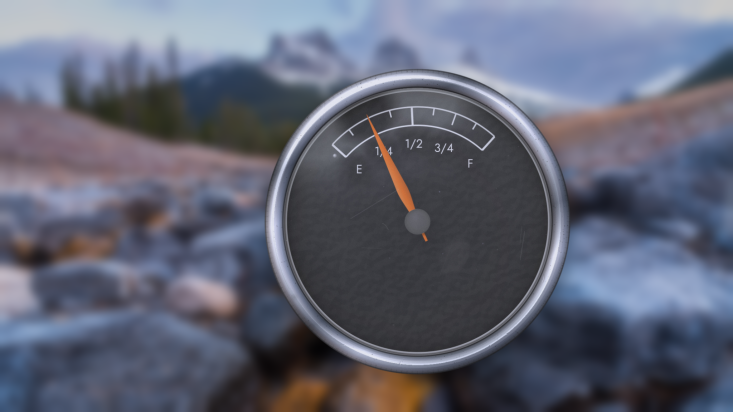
0.25
